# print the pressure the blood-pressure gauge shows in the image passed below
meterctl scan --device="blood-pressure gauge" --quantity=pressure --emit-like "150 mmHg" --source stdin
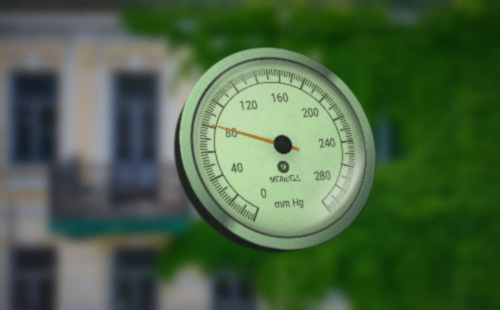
80 mmHg
